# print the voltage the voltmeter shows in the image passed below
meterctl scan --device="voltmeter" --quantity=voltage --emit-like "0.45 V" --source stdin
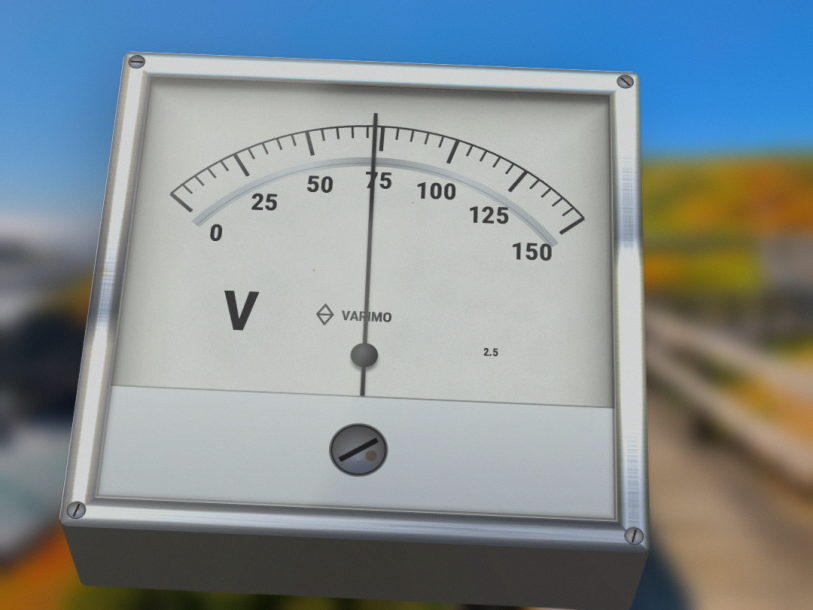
72.5 V
